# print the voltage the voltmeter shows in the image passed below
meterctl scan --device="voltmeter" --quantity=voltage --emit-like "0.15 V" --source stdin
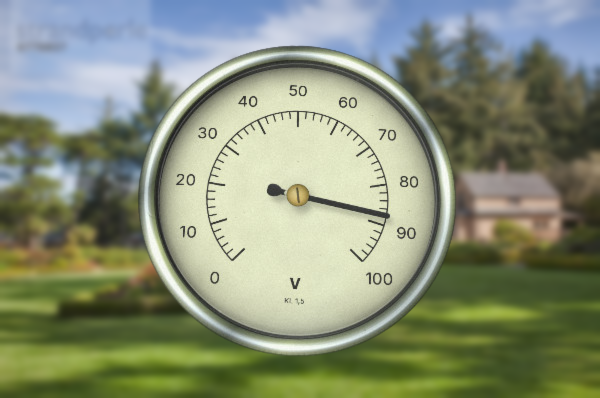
88 V
